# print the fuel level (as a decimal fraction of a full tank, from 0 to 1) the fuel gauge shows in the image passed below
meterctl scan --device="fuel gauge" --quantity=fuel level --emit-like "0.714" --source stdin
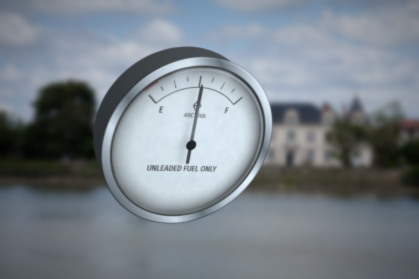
0.5
